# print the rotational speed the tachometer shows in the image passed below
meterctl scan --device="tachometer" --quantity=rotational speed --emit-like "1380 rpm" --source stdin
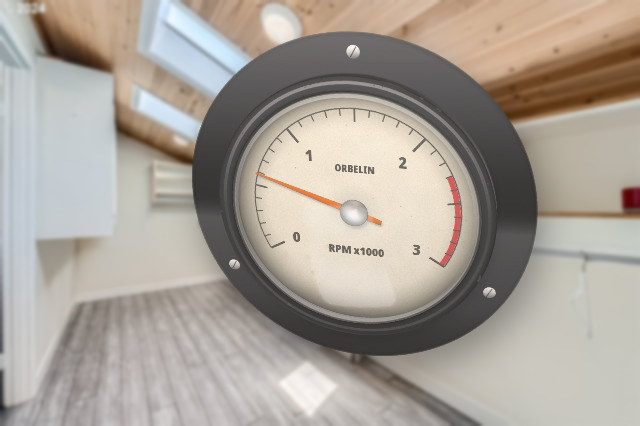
600 rpm
